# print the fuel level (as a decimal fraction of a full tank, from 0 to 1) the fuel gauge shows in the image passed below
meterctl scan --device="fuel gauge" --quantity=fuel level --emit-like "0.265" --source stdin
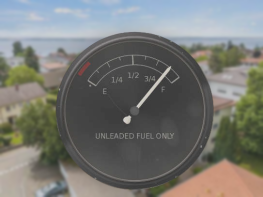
0.875
